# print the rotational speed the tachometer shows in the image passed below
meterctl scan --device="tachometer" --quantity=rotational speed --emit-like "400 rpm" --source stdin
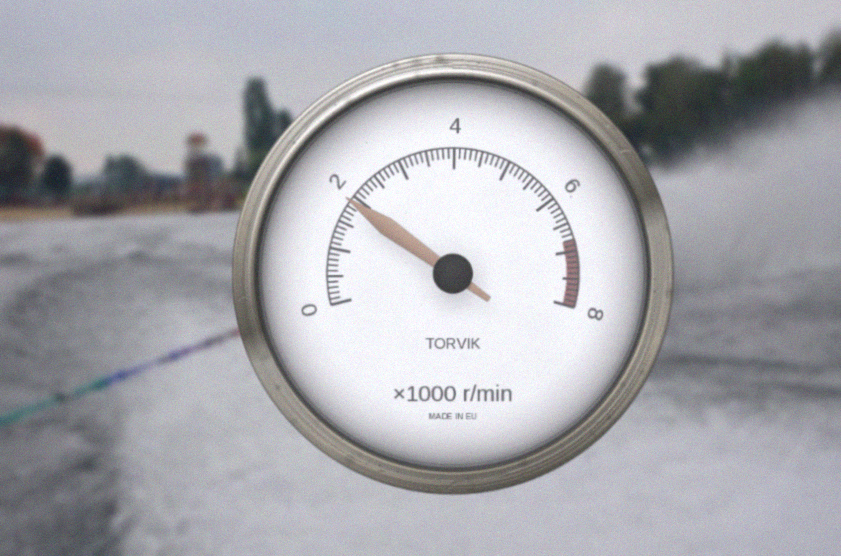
1900 rpm
